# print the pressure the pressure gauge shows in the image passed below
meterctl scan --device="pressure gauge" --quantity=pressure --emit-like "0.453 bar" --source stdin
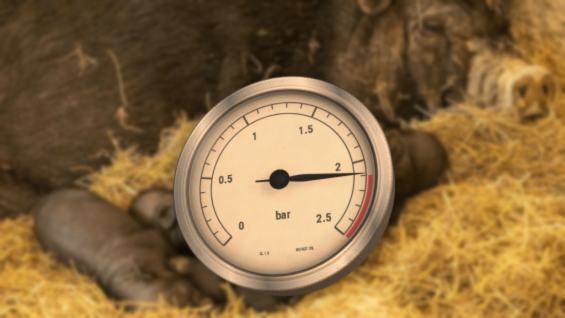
2.1 bar
